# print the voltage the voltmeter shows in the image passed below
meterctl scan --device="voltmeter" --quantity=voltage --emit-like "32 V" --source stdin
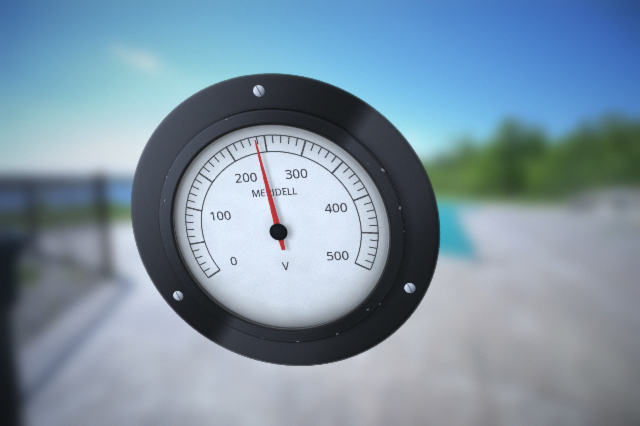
240 V
